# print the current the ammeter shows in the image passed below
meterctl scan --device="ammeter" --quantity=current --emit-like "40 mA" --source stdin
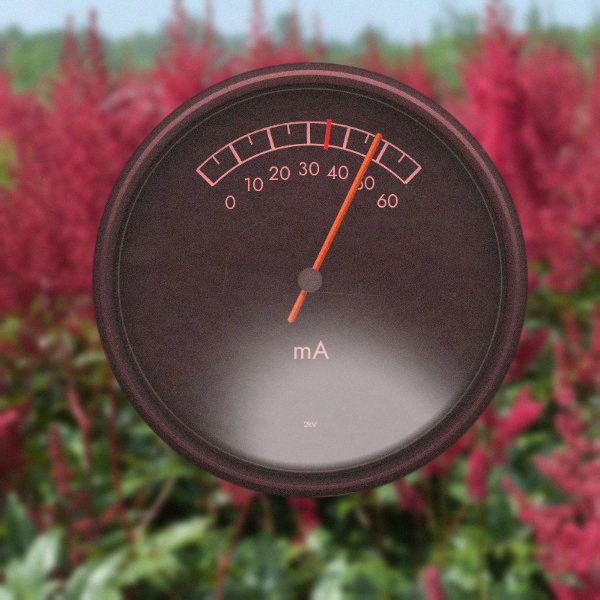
47.5 mA
